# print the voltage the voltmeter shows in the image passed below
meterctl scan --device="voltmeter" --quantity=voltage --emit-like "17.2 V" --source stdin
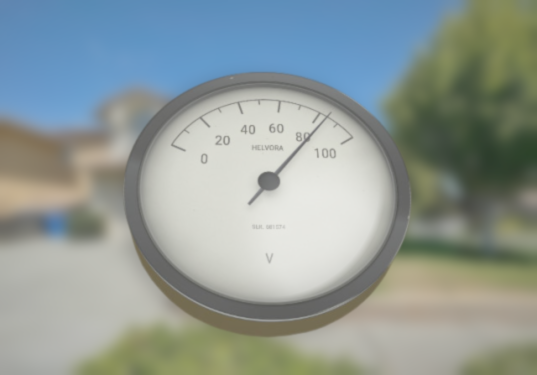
85 V
